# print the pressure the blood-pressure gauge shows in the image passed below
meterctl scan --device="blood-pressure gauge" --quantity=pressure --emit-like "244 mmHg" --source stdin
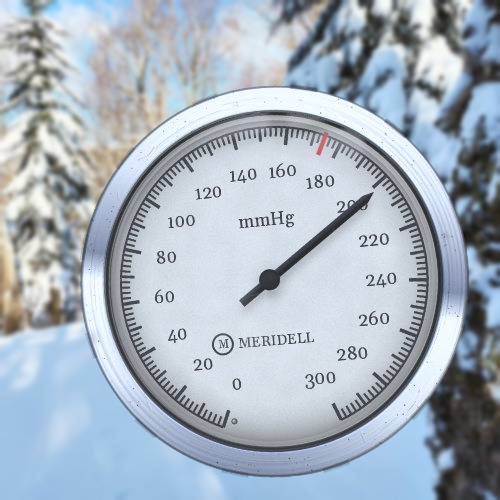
202 mmHg
